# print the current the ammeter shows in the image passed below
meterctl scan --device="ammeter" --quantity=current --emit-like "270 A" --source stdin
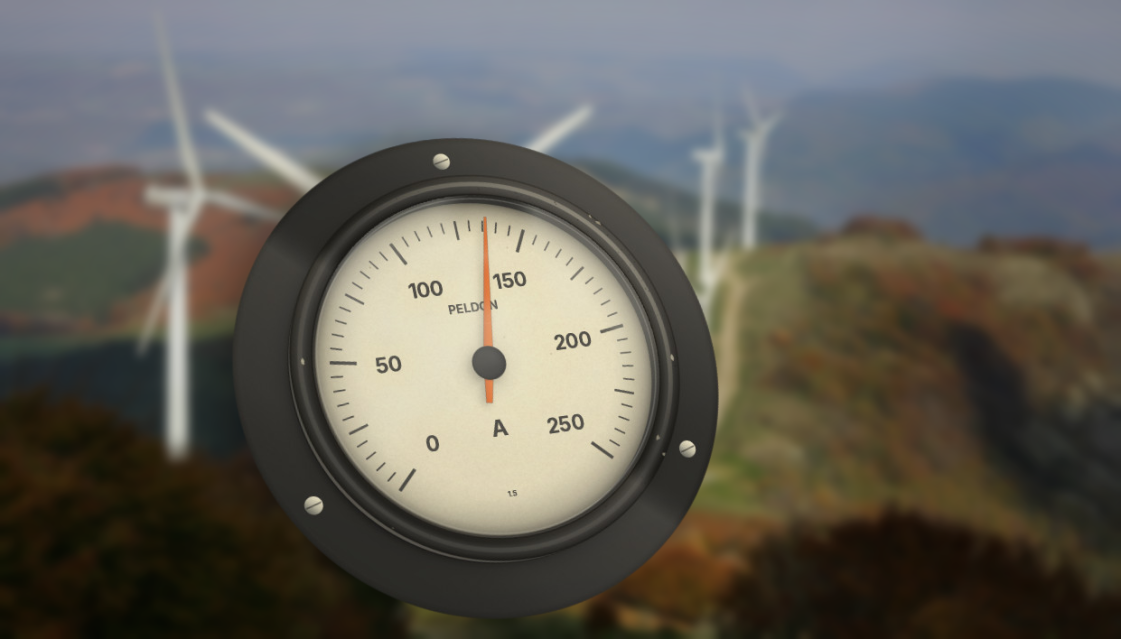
135 A
